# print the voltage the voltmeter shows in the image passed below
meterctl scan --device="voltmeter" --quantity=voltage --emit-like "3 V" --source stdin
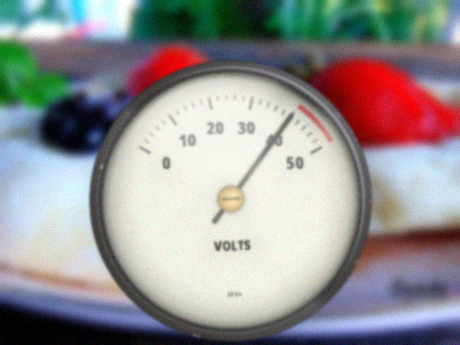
40 V
